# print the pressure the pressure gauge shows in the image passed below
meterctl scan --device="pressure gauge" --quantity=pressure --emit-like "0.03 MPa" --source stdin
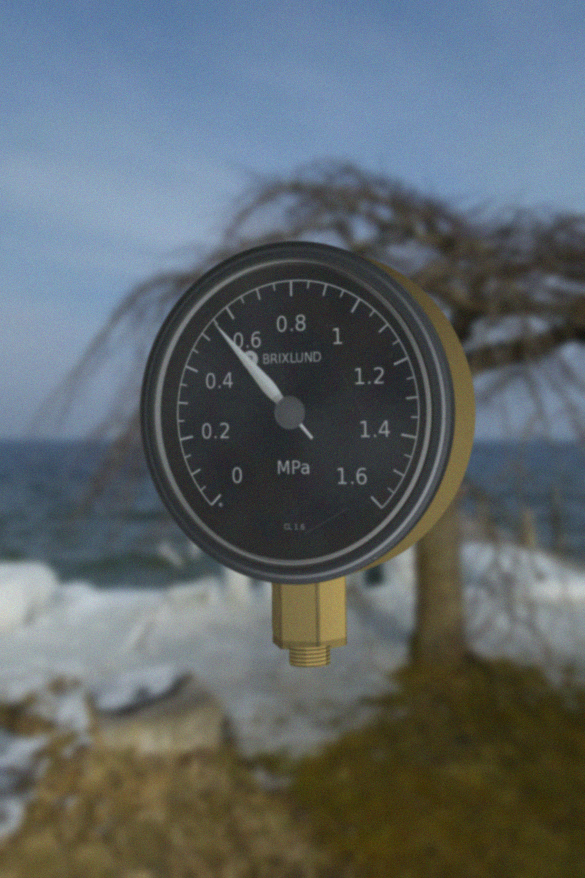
0.55 MPa
